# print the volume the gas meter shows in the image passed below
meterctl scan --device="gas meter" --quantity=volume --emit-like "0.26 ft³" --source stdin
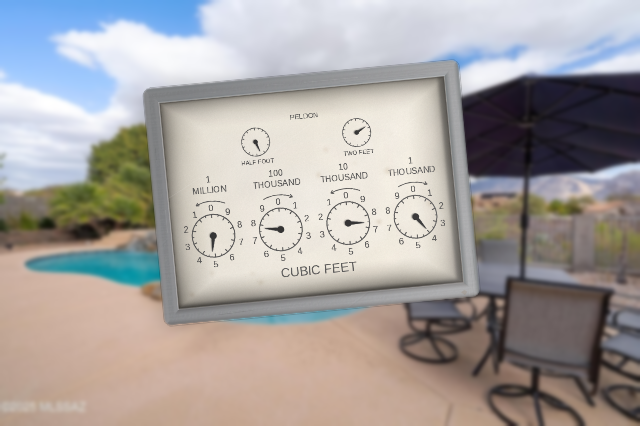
477400 ft³
